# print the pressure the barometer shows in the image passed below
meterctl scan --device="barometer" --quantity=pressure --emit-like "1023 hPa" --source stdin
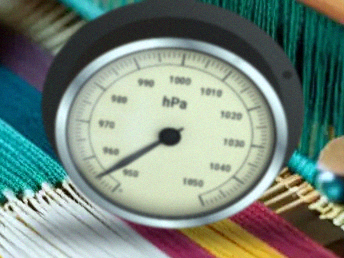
955 hPa
